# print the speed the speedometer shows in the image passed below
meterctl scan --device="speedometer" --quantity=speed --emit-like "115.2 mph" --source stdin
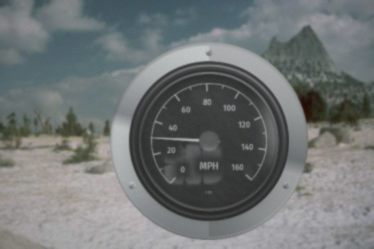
30 mph
